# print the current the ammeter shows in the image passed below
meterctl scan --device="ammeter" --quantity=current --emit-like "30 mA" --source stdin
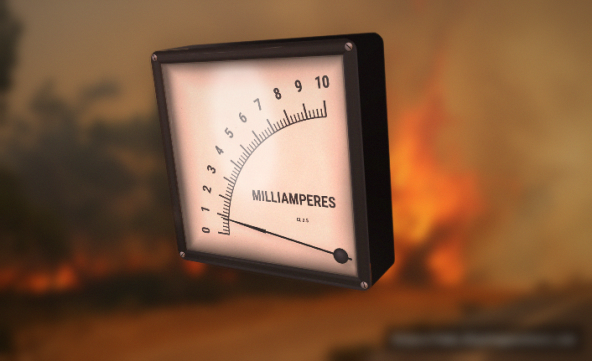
1 mA
